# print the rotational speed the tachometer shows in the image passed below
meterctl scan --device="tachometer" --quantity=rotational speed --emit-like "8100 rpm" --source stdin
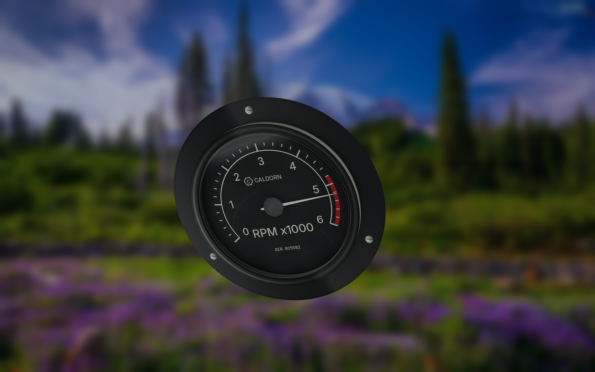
5200 rpm
